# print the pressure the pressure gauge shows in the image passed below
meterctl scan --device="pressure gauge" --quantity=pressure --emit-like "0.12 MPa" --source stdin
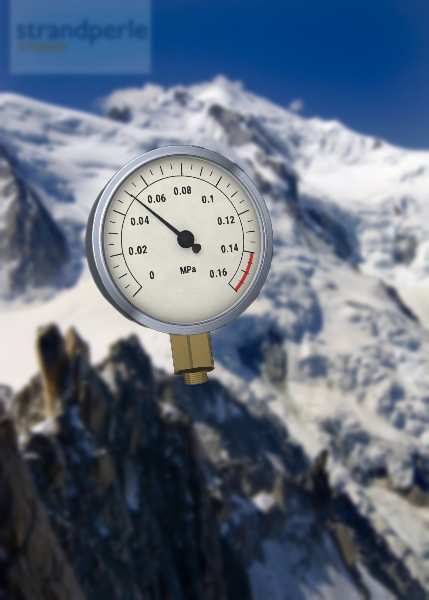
0.05 MPa
